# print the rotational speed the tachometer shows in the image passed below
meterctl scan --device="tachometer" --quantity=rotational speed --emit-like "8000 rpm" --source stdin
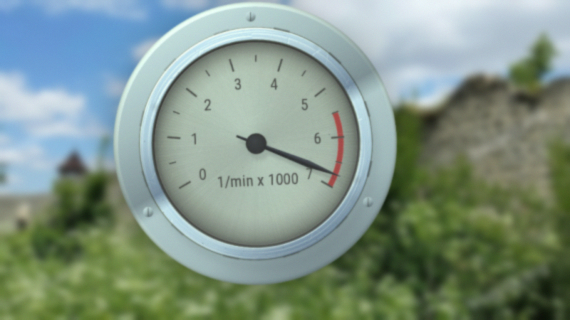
6750 rpm
